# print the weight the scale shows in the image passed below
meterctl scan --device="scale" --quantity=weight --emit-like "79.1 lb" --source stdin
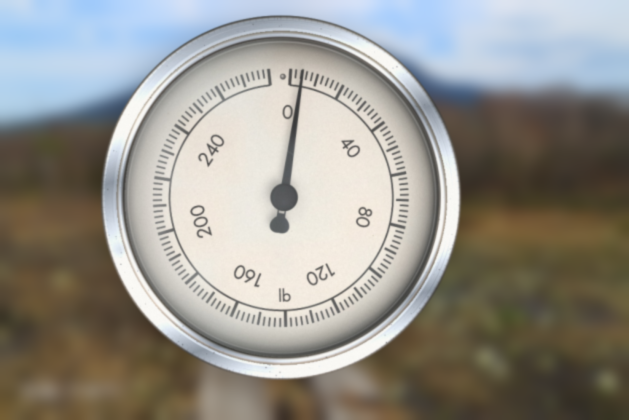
4 lb
